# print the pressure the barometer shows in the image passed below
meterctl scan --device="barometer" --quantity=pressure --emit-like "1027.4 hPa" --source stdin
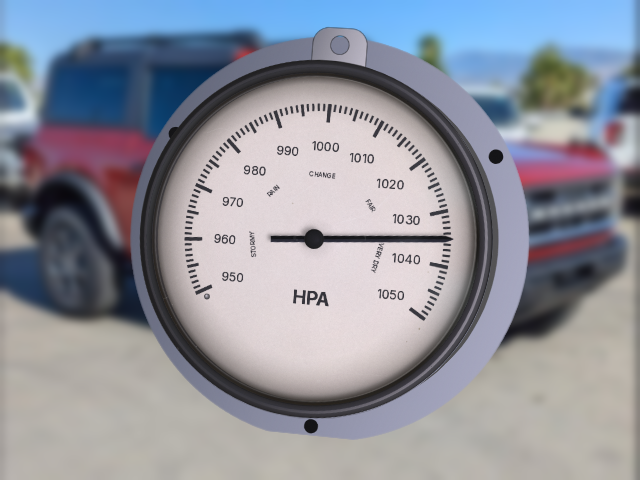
1035 hPa
